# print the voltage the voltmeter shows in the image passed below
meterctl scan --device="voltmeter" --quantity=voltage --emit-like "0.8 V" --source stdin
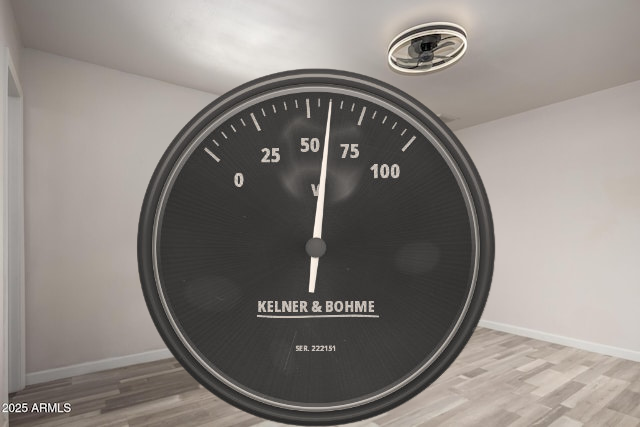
60 V
